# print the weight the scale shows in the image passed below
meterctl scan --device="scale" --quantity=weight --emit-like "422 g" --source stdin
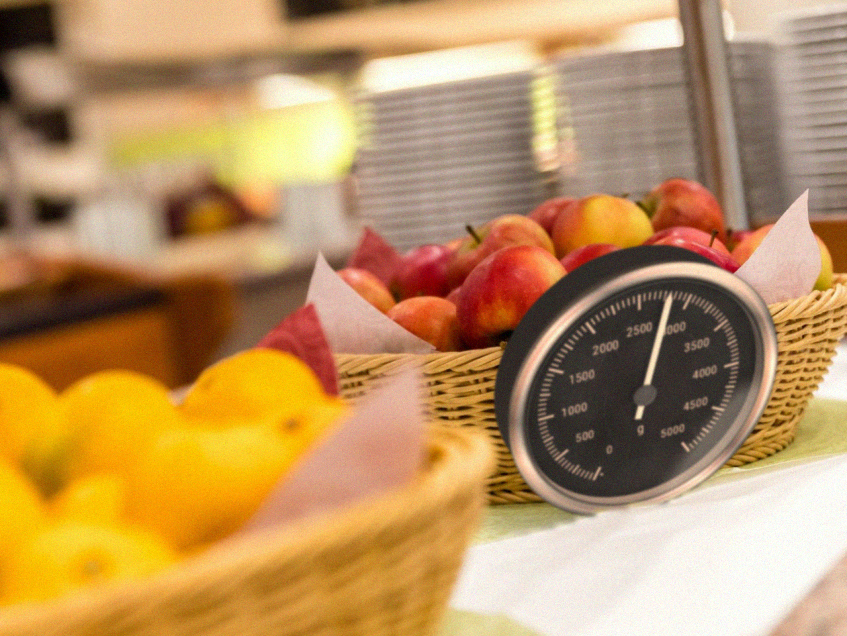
2750 g
